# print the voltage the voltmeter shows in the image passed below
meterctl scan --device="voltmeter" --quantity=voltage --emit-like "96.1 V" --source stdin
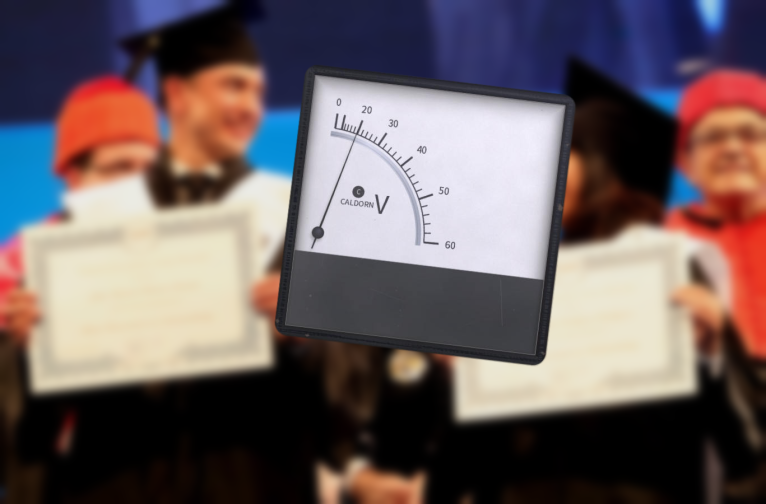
20 V
